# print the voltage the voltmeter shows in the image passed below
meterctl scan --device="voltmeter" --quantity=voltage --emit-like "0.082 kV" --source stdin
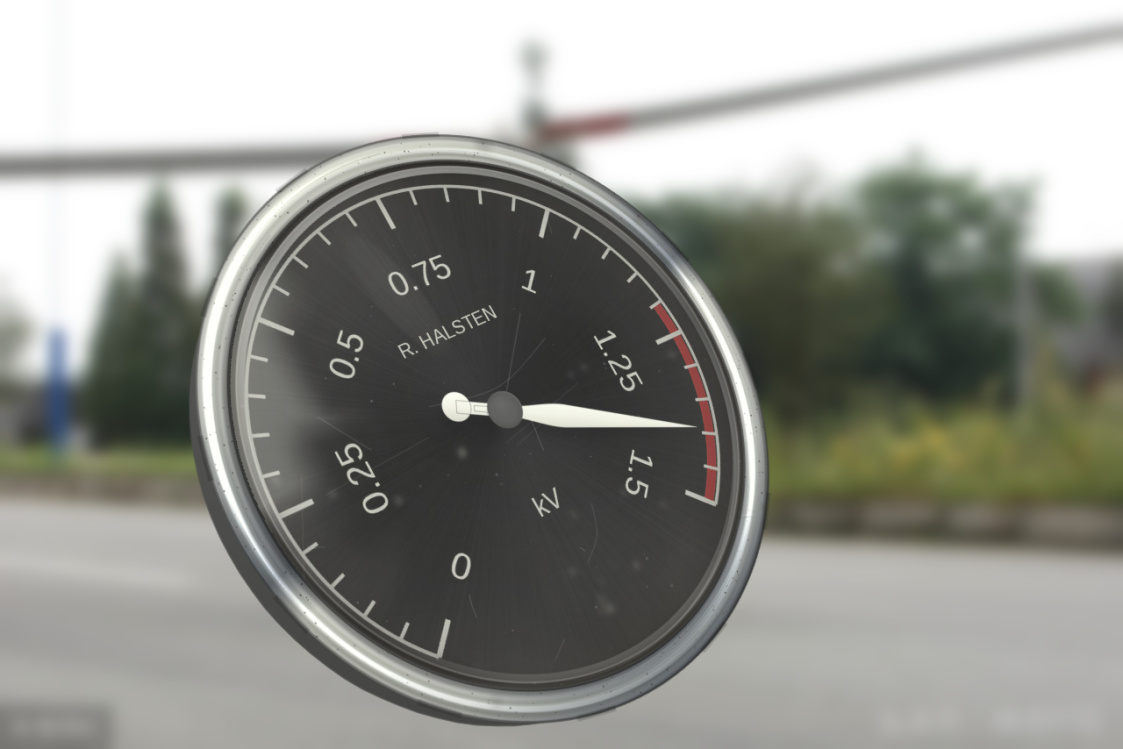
1.4 kV
